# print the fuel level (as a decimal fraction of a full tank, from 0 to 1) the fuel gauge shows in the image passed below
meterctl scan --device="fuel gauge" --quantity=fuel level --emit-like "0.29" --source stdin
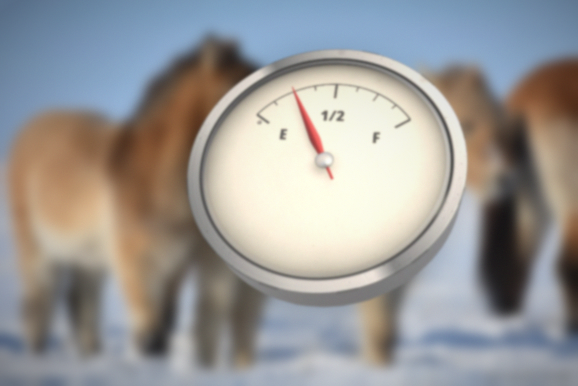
0.25
